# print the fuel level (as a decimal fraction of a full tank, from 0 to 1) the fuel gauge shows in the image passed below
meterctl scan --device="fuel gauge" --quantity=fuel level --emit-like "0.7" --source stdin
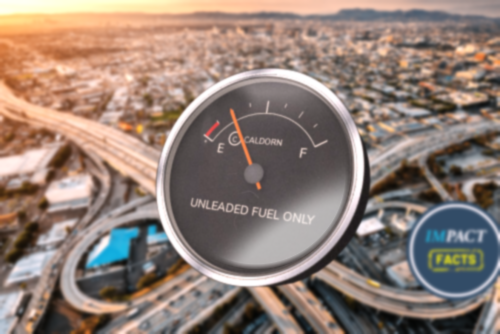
0.25
